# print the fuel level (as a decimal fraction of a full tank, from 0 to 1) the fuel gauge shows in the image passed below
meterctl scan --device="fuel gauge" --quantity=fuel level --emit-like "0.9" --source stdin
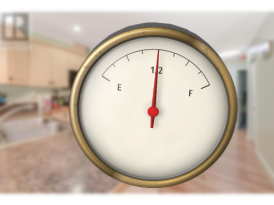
0.5
